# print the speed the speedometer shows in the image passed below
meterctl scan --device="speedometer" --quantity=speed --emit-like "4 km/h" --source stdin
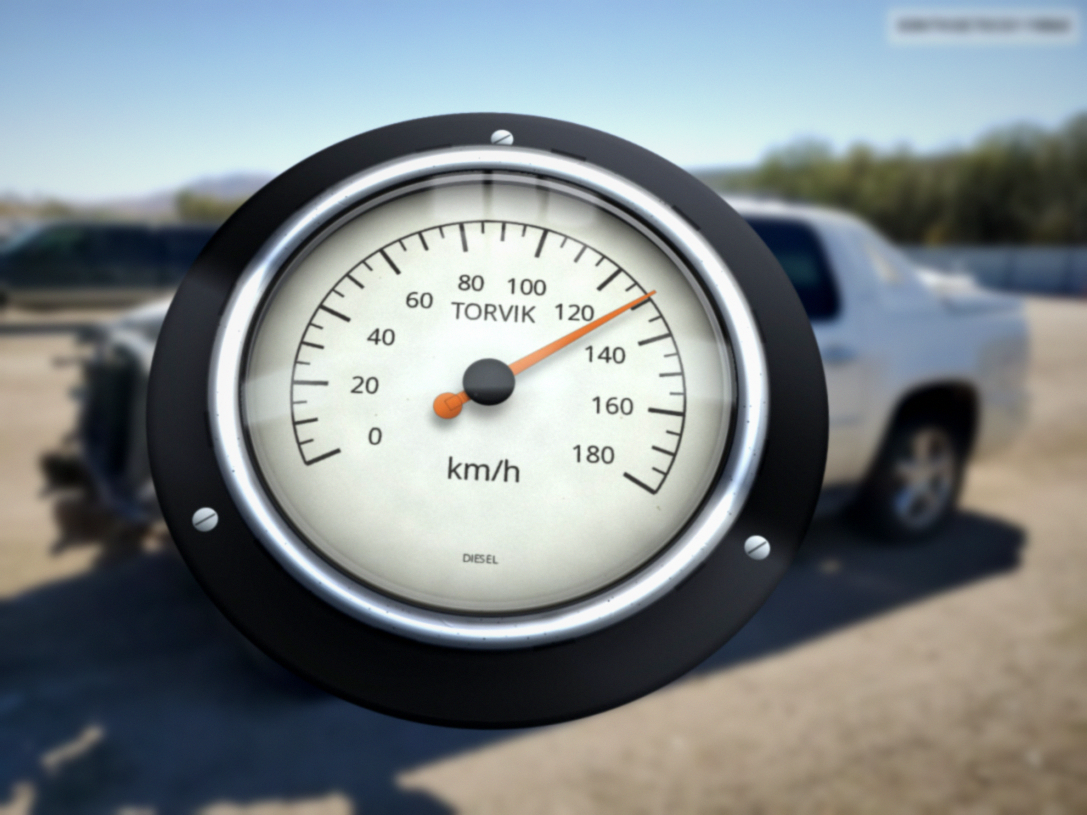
130 km/h
